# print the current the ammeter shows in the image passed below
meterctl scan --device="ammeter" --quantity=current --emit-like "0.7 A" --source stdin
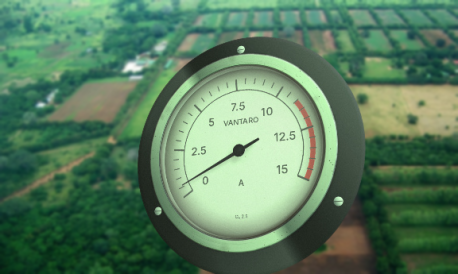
0.5 A
